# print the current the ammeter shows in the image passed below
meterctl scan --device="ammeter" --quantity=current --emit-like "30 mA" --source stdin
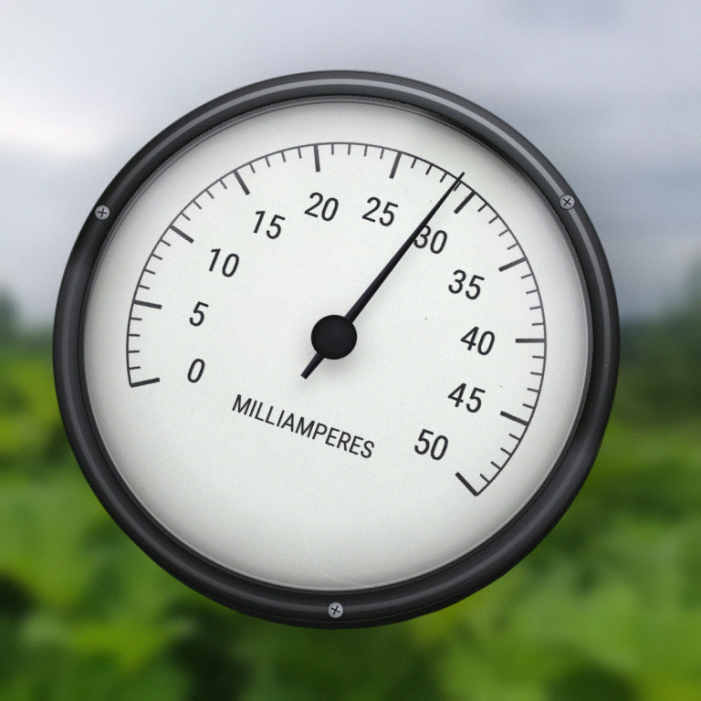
29 mA
